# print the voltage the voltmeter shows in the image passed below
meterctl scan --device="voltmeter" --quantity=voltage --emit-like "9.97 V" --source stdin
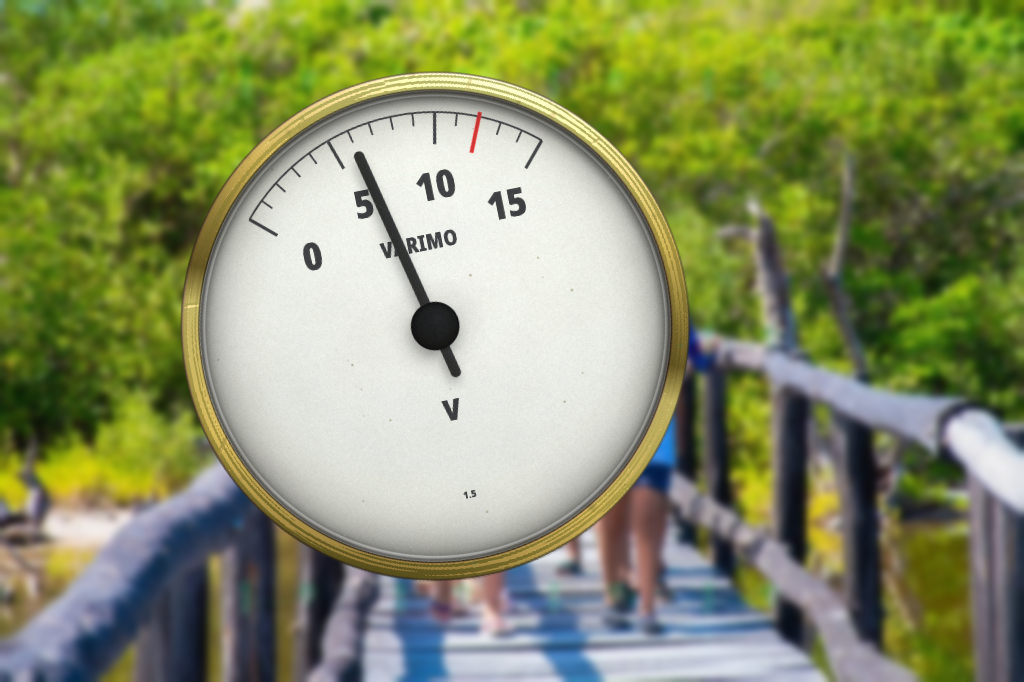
6 V
